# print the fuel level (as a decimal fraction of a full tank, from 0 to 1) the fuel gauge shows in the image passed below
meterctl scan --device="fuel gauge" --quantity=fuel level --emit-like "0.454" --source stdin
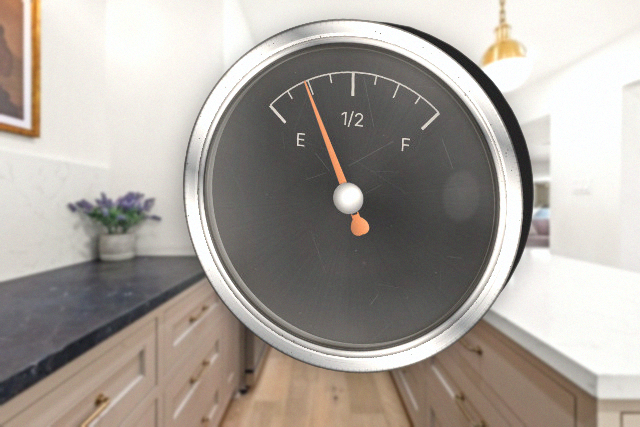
0.25
